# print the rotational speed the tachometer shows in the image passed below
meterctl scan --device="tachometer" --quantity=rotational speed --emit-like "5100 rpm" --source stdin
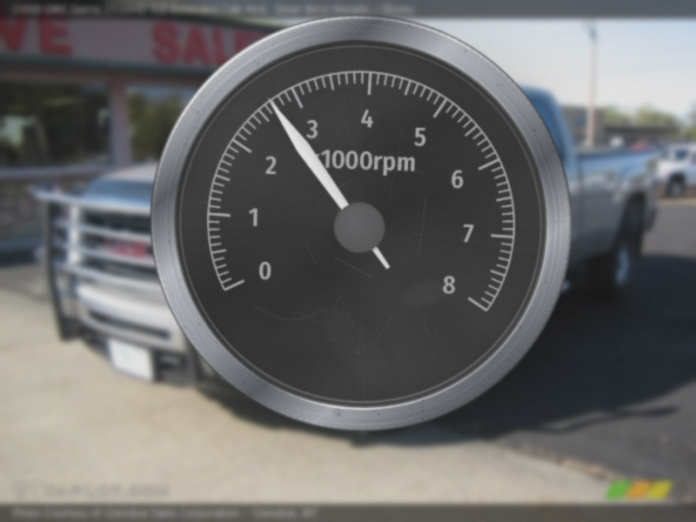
2700 rpm
